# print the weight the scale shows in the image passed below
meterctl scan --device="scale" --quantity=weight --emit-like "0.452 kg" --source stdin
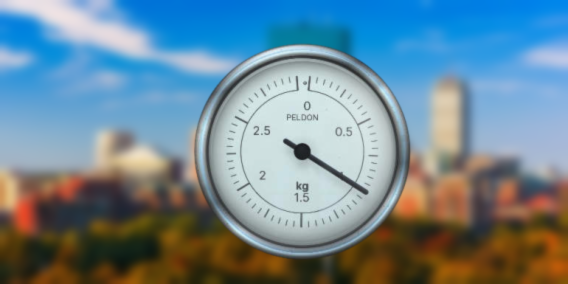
1 kg
